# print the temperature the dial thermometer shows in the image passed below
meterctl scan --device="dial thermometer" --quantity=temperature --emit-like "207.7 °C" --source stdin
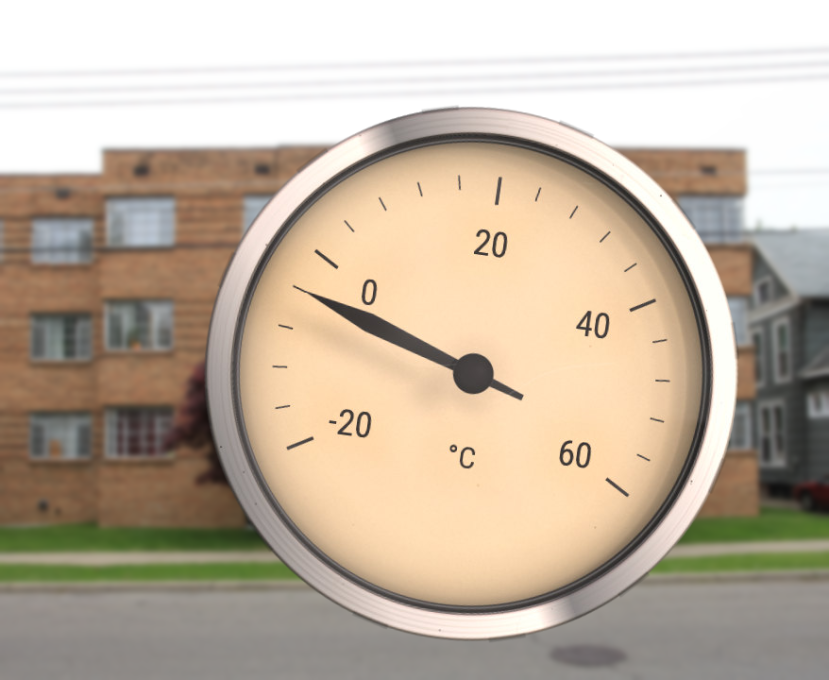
-4 °C
